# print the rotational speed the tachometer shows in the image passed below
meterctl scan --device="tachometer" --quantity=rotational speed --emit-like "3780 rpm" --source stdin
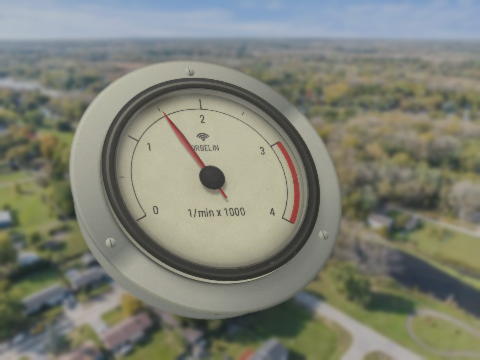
1500 rpm
